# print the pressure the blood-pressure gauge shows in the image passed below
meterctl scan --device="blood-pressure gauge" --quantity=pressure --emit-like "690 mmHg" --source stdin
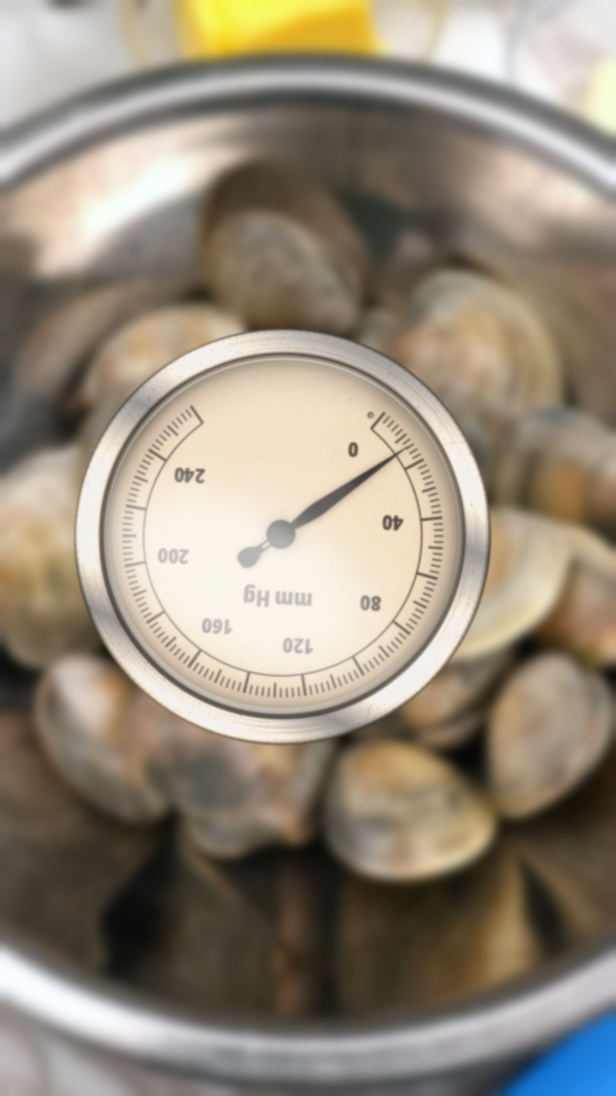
14 mmHg
